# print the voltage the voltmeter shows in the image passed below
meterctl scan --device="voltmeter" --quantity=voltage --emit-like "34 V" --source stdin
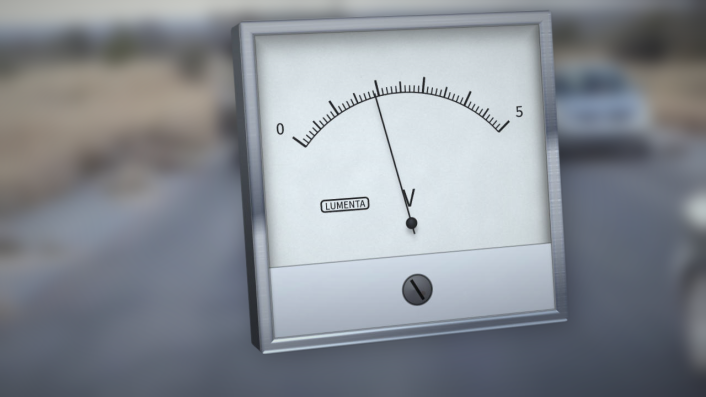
1.9 V
